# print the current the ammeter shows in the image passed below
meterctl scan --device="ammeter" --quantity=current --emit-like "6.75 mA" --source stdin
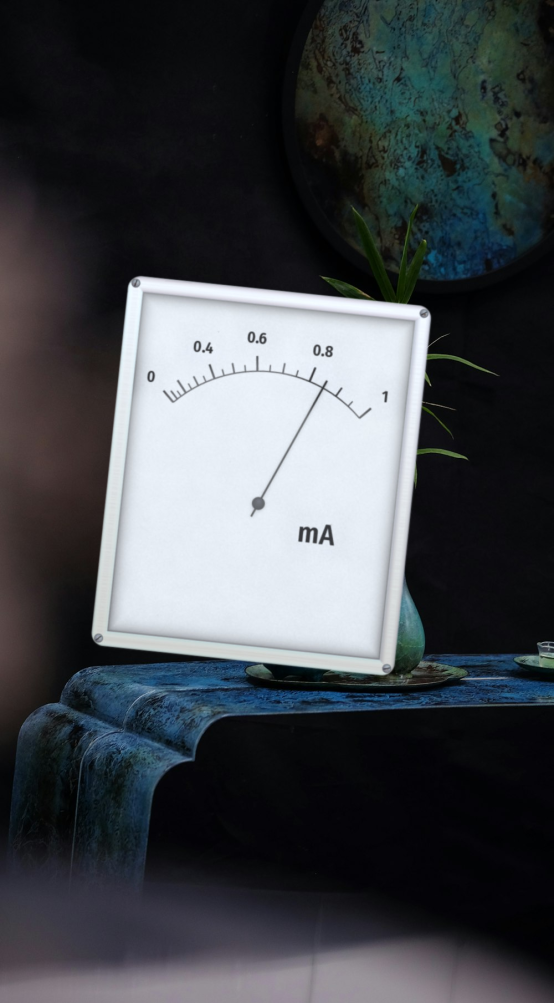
0.85 mA
